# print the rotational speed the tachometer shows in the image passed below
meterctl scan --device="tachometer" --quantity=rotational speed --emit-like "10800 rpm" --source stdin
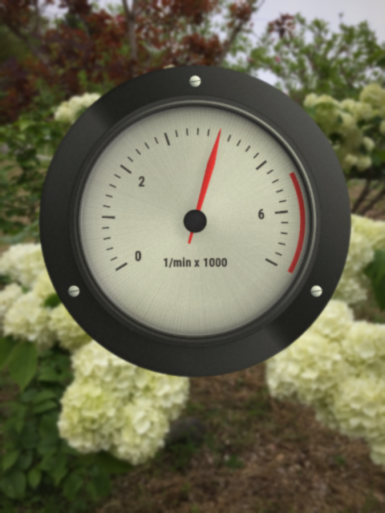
4000 rpm
